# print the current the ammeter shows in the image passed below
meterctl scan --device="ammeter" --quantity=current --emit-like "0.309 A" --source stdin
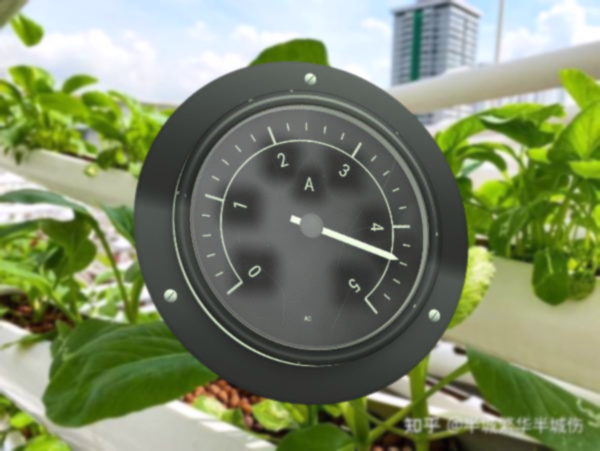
4.4 A
